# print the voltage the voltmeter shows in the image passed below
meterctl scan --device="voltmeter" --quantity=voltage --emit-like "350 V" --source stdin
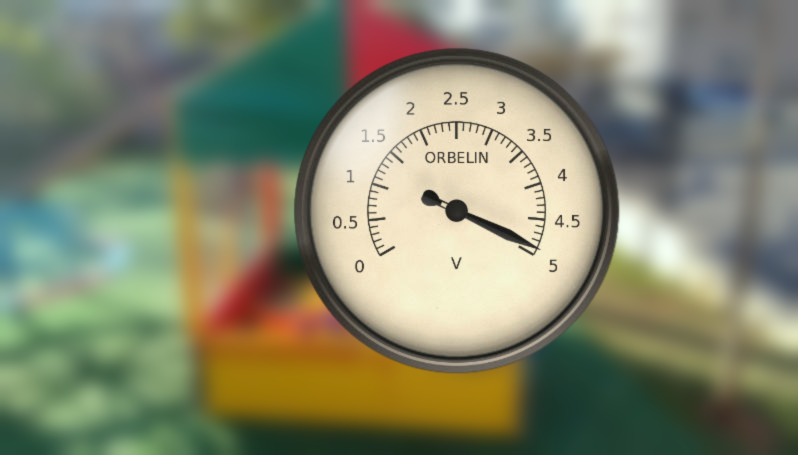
4.9 V
